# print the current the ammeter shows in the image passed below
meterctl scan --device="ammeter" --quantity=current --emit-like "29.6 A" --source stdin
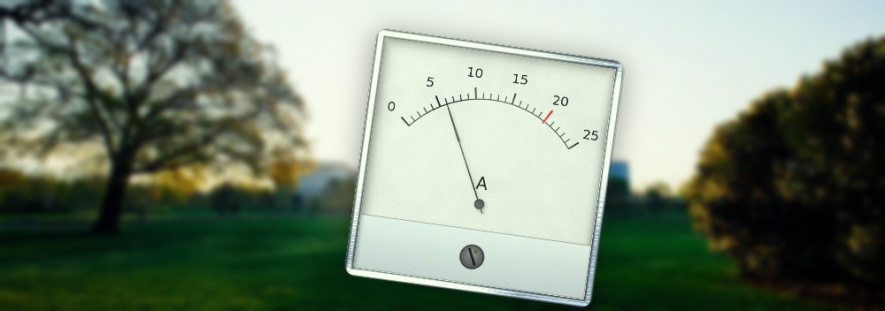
6 A
